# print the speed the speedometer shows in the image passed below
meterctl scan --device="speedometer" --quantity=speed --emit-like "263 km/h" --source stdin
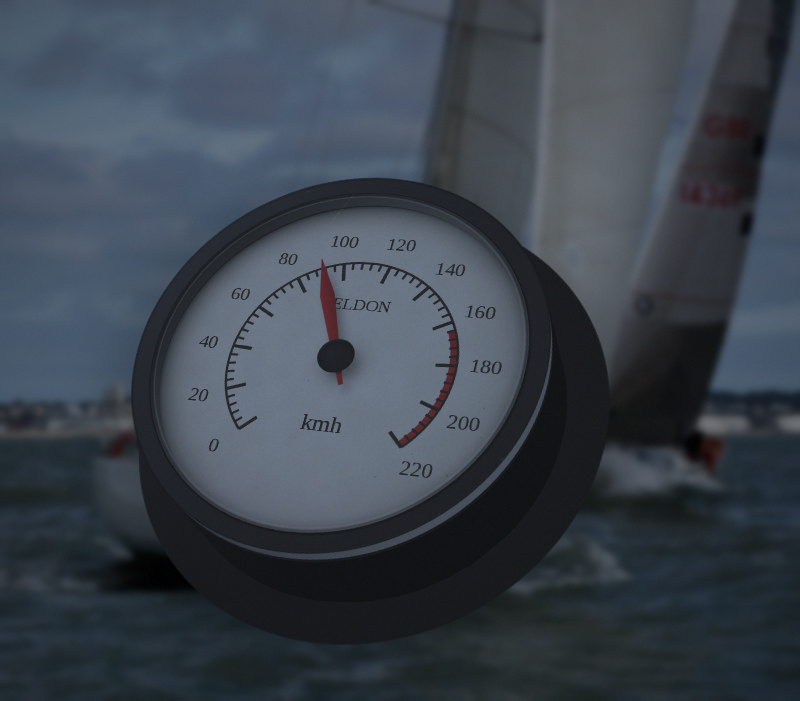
92 km/h
